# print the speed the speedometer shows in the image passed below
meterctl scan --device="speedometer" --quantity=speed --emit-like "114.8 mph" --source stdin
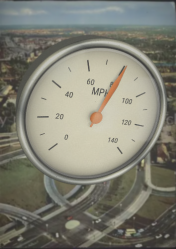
80 mph
